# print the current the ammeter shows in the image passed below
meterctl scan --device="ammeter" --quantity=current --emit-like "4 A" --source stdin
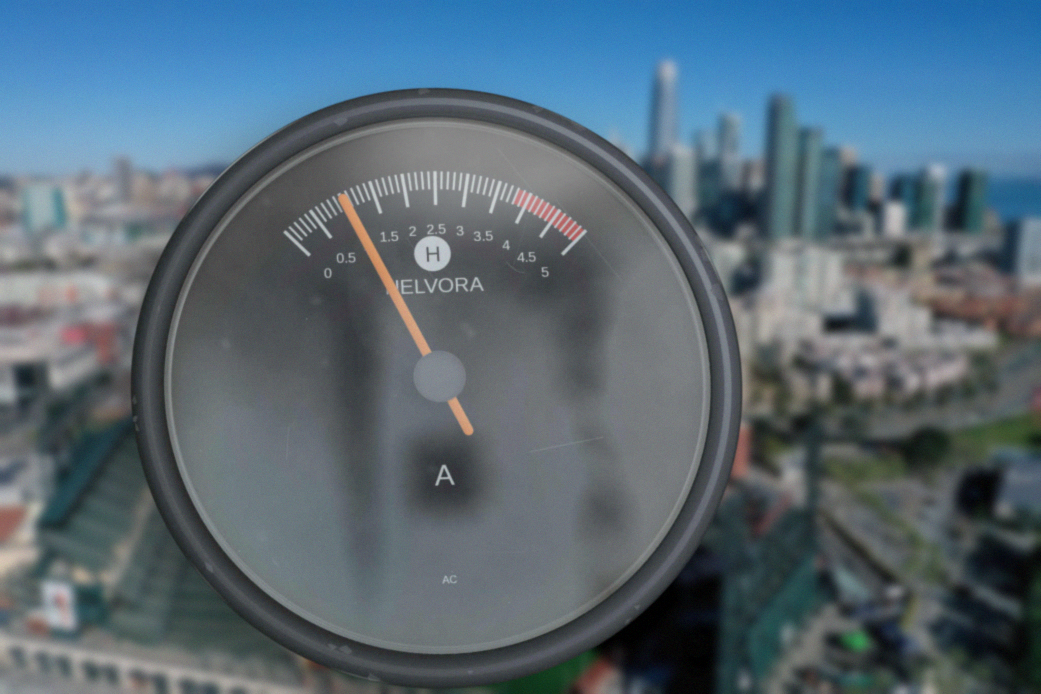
1 A
